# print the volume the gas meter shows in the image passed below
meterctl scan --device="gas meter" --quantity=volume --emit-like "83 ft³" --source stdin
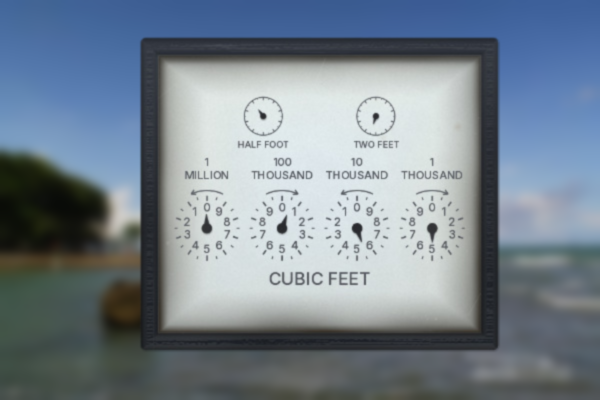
5500 ft³
